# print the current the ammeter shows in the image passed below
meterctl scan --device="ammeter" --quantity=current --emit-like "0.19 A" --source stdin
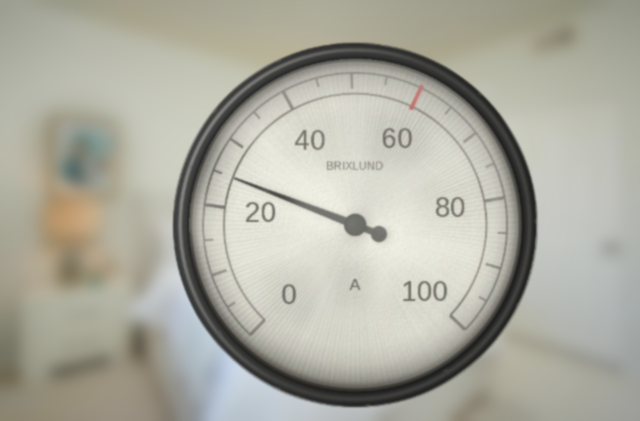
25 A
